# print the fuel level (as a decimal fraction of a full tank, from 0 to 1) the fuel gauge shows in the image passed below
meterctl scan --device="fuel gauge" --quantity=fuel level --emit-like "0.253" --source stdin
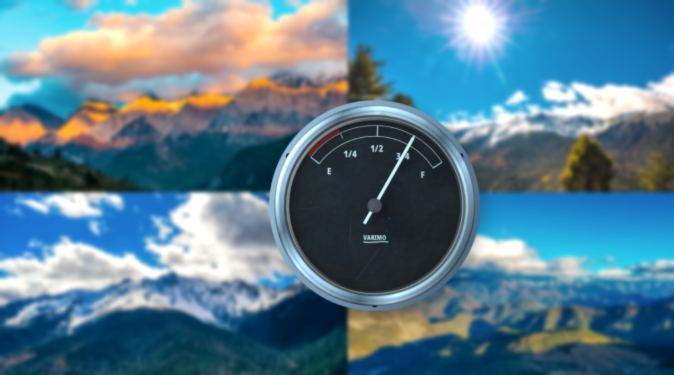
0.75
